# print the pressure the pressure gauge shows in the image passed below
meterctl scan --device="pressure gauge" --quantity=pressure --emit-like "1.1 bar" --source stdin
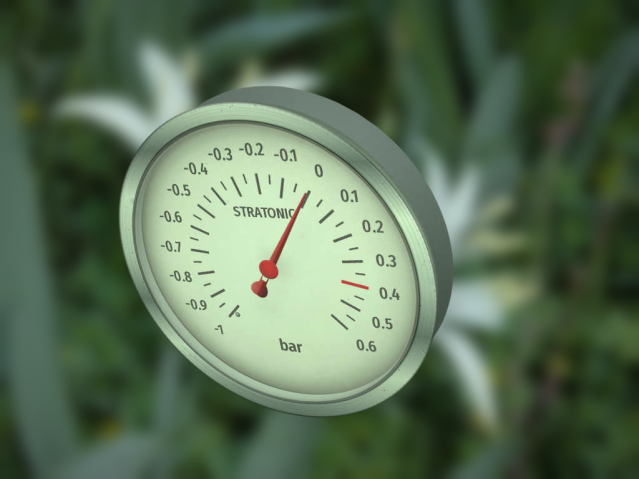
0 bar
